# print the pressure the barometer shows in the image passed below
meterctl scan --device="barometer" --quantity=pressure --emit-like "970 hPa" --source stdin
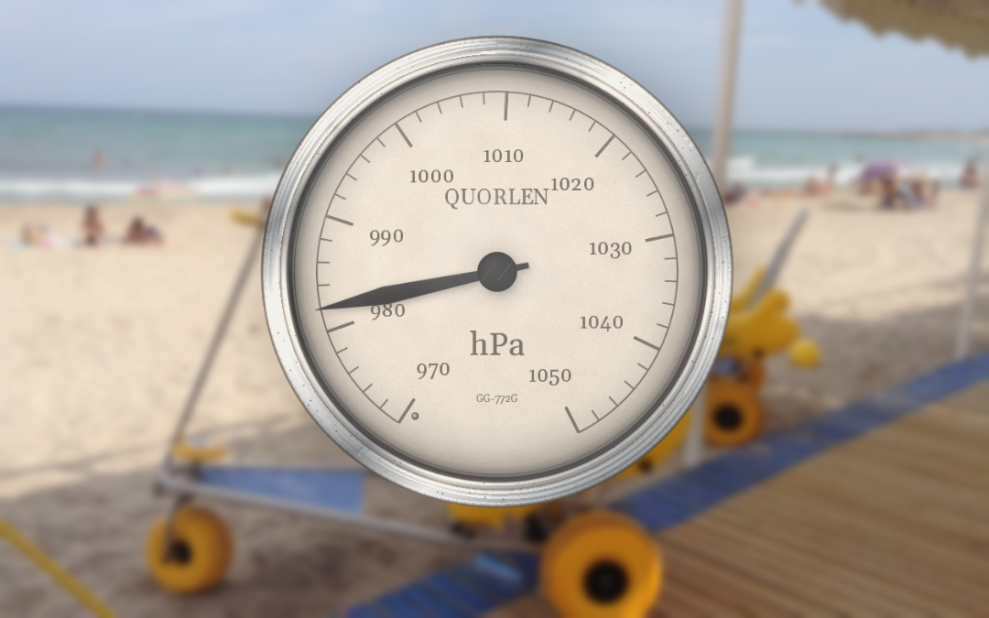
982 hPa
